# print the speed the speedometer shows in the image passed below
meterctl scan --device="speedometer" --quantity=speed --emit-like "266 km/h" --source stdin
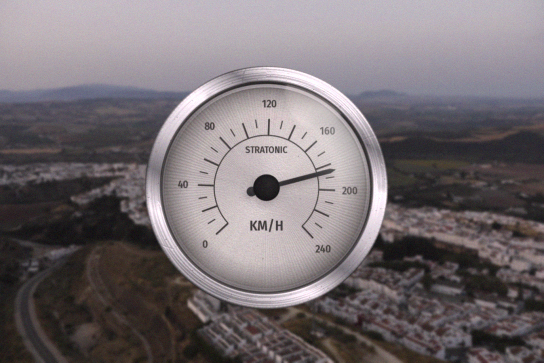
185 km/h
